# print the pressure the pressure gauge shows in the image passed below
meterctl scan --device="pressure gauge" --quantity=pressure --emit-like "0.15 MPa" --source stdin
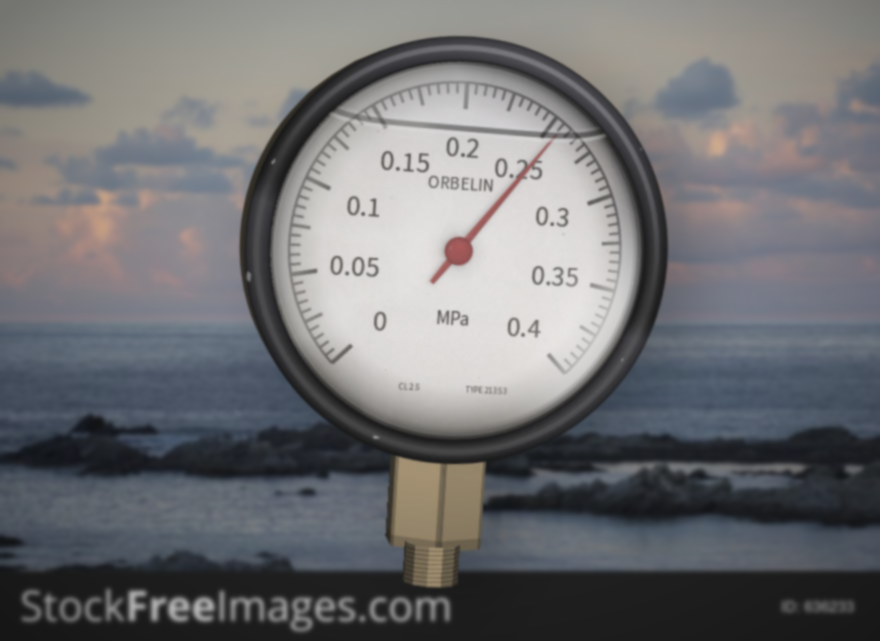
0.255 MPa
